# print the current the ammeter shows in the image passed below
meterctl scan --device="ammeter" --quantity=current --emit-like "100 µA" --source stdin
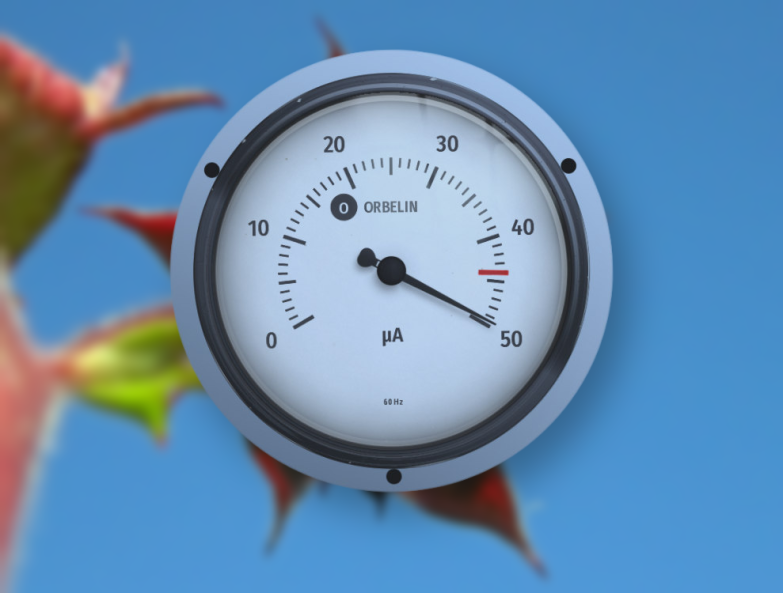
49.5 µA
